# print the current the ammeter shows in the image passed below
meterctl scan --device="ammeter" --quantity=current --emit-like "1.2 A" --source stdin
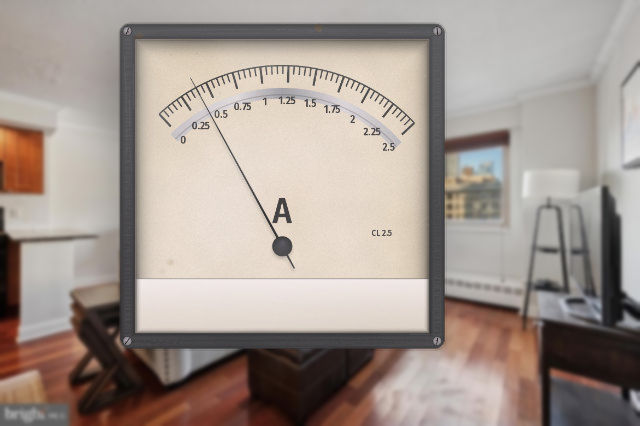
0.4 A
